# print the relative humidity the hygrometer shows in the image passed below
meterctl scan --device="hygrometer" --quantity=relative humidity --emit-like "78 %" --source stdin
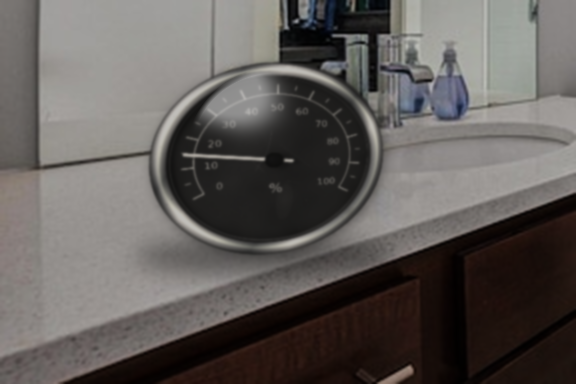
15 %
